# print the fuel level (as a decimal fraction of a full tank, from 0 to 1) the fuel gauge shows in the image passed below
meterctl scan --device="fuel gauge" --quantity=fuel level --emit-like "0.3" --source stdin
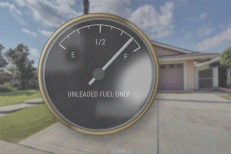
0.875
